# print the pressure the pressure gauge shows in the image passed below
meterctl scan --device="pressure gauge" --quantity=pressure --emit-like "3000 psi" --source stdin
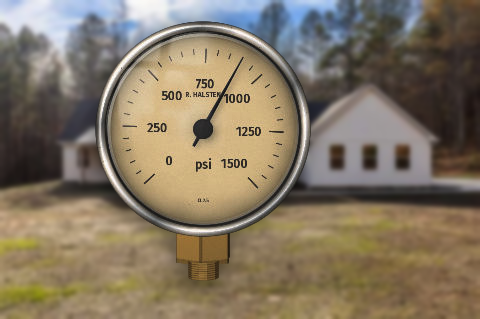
900 psi
